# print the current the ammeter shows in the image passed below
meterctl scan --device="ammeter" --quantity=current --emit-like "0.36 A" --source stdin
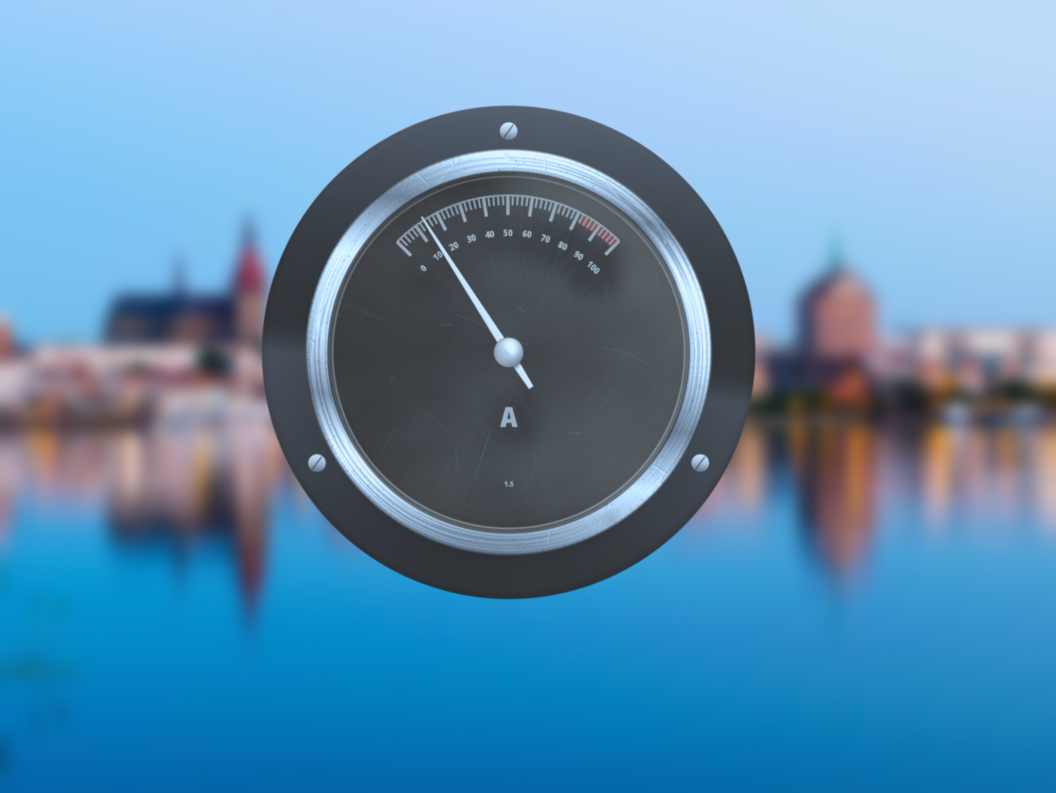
14 A
